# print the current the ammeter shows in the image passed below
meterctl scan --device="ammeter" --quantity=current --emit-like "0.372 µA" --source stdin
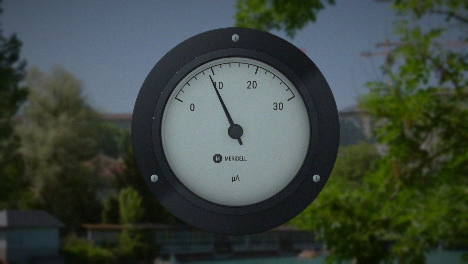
9 µA
